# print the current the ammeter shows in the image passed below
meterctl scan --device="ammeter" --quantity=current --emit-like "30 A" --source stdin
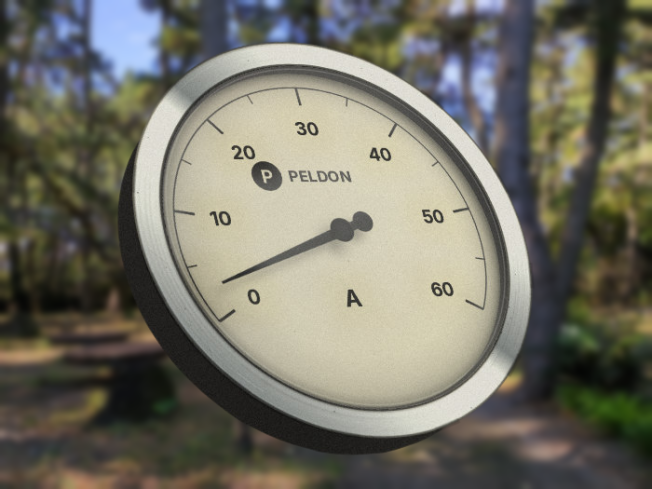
2.5 A
